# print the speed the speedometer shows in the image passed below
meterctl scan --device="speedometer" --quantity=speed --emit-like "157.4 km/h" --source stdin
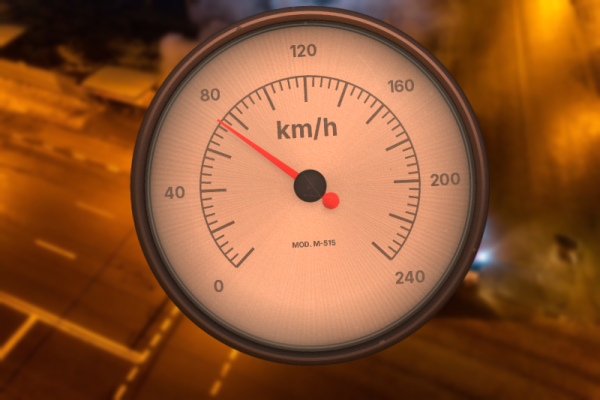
74 km/h
